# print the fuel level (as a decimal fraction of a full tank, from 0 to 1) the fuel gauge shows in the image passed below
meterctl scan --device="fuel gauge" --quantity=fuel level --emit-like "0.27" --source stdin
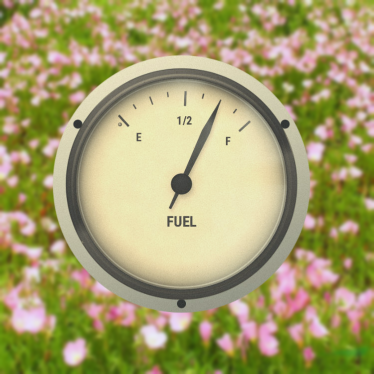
0.75
